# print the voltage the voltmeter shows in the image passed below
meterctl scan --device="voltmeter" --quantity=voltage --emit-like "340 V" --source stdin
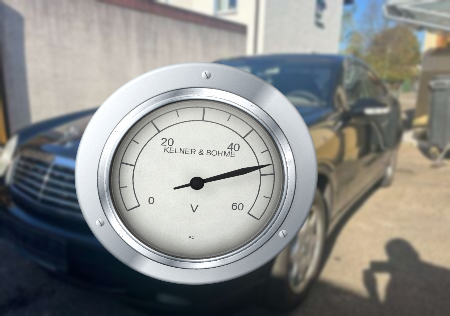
47.5 V
